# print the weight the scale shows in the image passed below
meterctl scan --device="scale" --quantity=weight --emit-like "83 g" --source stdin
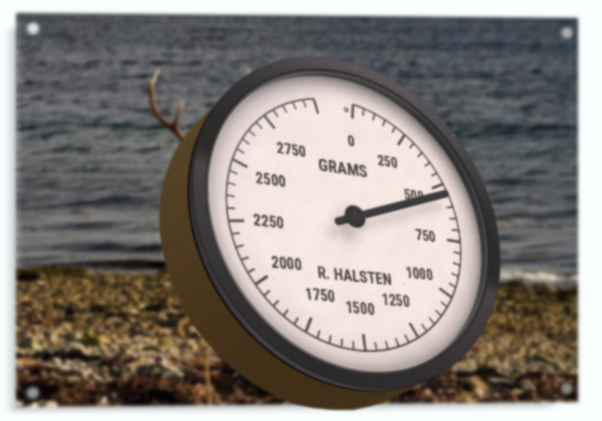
550 g
